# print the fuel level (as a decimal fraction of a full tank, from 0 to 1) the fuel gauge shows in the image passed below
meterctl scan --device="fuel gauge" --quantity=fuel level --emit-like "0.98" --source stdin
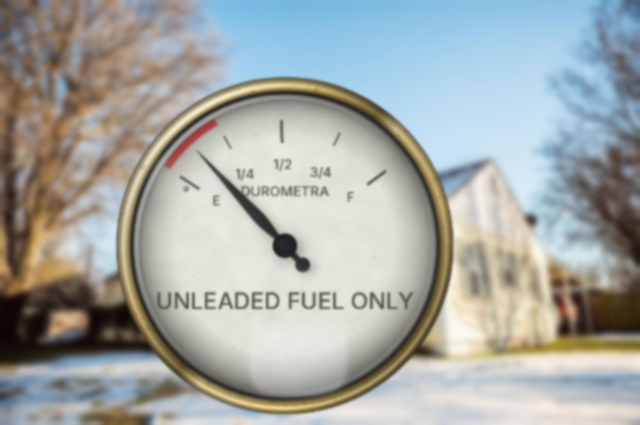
0.125
